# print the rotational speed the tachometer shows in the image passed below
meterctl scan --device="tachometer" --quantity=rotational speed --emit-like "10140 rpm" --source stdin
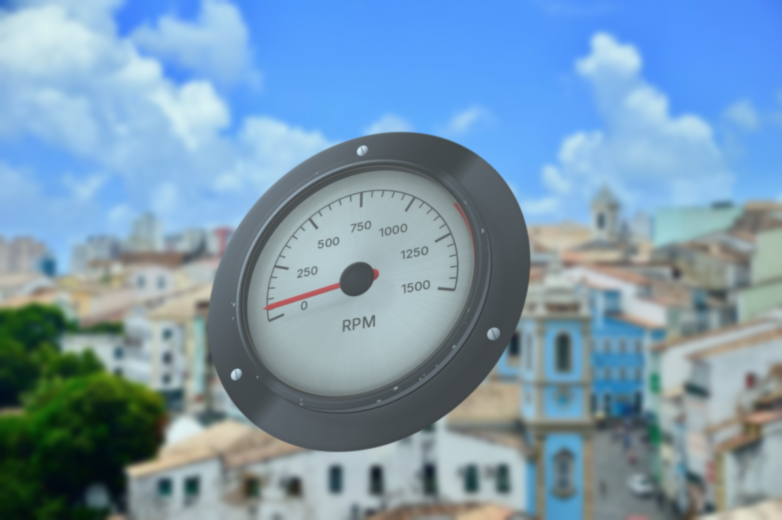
50 rpm
